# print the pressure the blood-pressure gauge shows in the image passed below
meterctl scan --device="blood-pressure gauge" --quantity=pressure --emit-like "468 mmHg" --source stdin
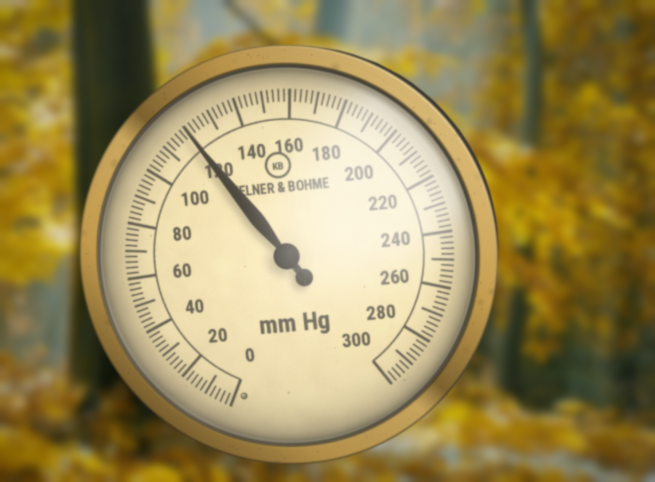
120 mmHg
